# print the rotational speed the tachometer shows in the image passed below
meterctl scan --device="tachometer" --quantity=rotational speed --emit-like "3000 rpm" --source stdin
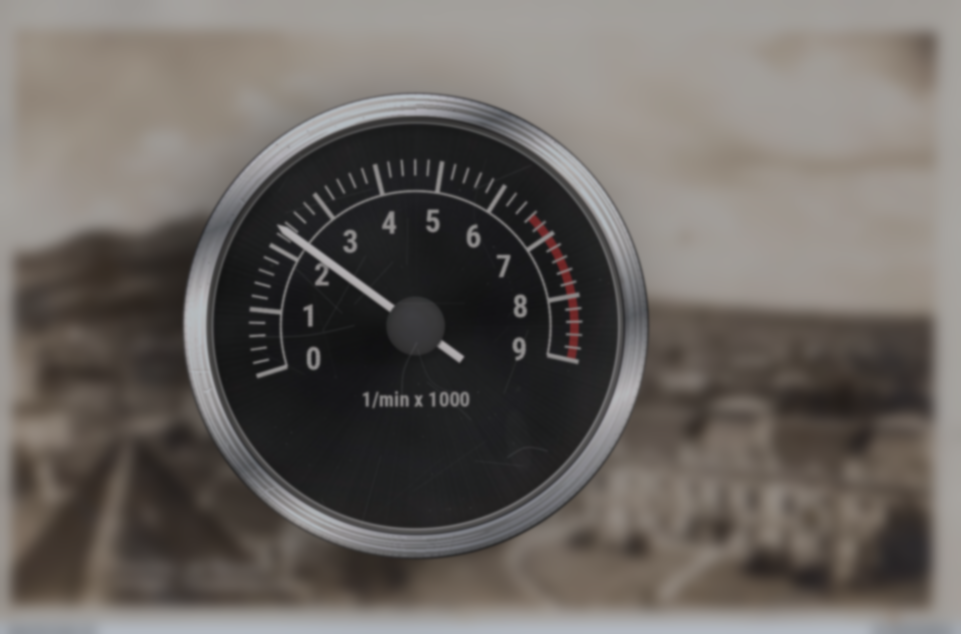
2300 rpm
